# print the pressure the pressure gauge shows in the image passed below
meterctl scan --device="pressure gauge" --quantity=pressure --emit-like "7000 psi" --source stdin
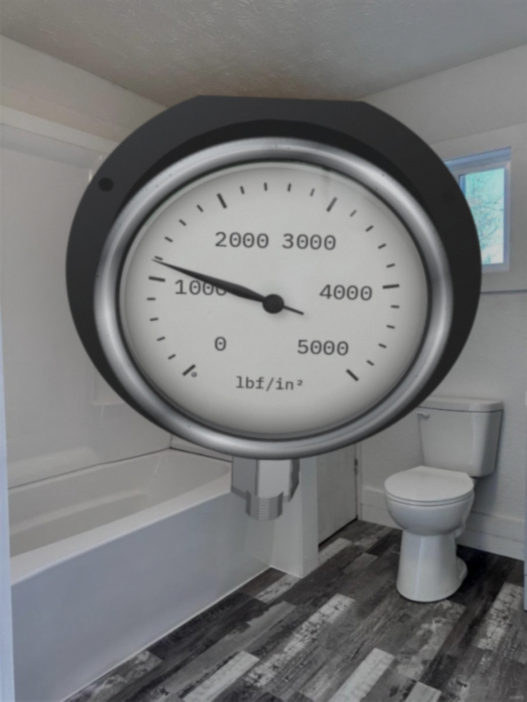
1200 psi
